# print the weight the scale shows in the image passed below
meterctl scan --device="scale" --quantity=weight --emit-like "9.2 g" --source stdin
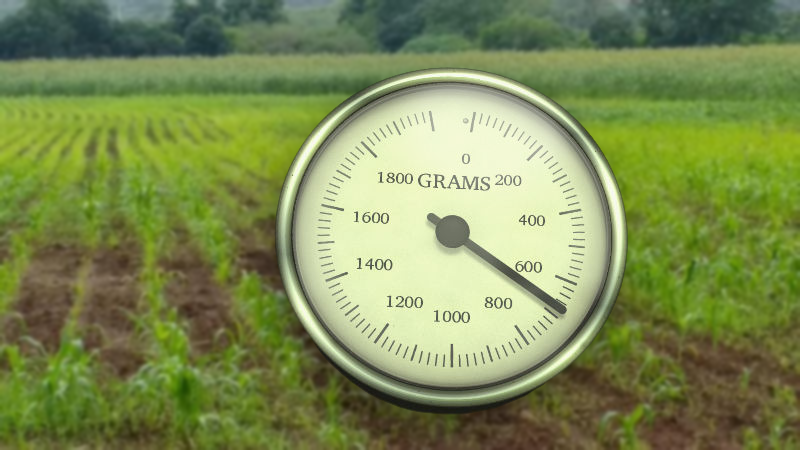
680 g
